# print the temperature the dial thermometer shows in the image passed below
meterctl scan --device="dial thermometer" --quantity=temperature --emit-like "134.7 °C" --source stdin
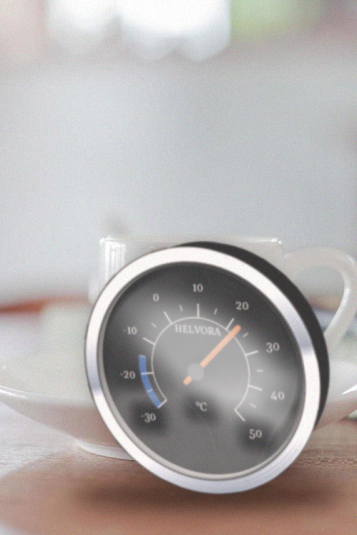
22.5 °C
